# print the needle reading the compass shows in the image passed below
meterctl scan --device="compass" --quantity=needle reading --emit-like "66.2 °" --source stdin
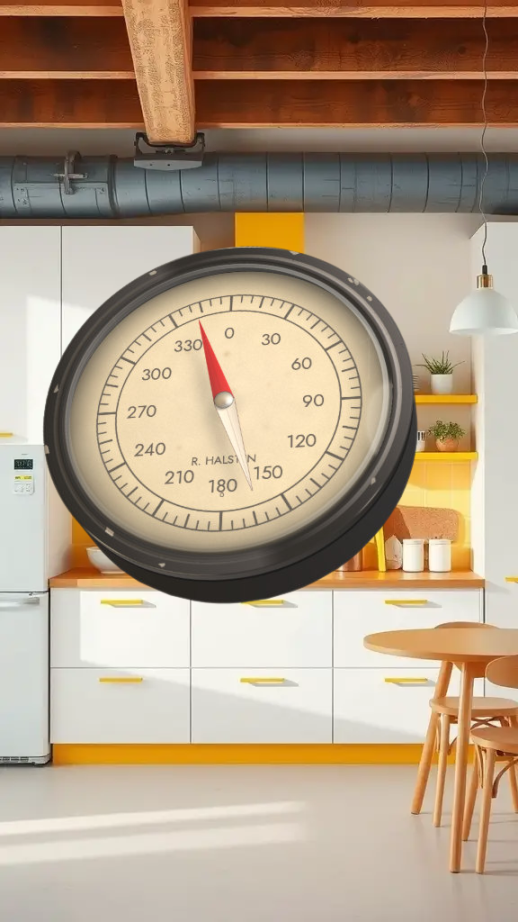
342.5 °
